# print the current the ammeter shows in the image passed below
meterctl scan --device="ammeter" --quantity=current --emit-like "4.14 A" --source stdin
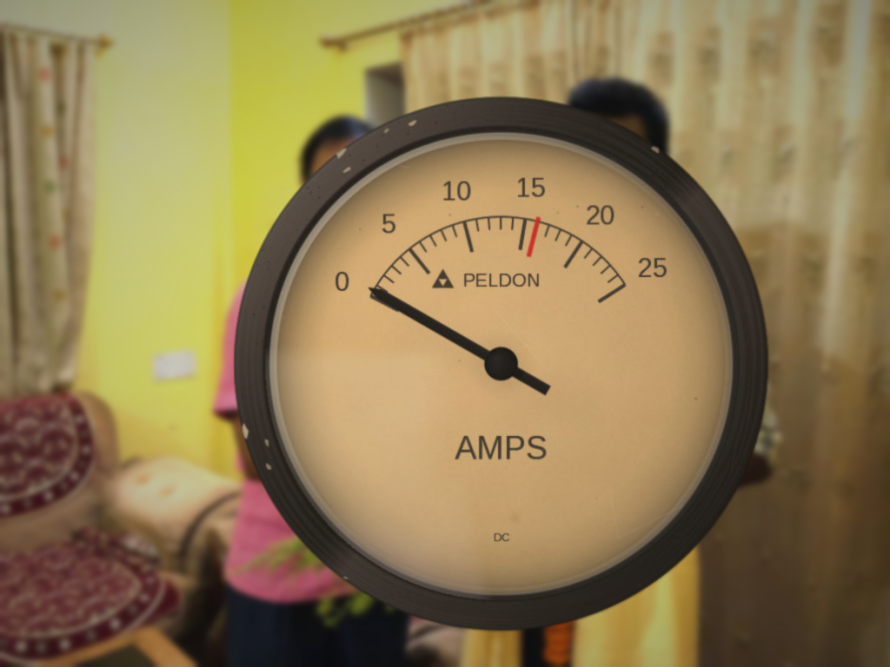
0.5 A
